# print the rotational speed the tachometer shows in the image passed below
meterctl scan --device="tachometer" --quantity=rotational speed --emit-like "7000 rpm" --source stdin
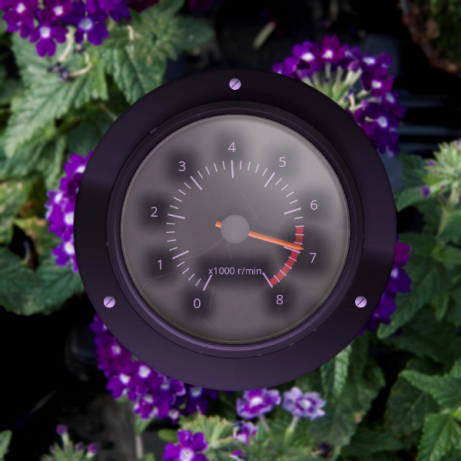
6900 rpm
